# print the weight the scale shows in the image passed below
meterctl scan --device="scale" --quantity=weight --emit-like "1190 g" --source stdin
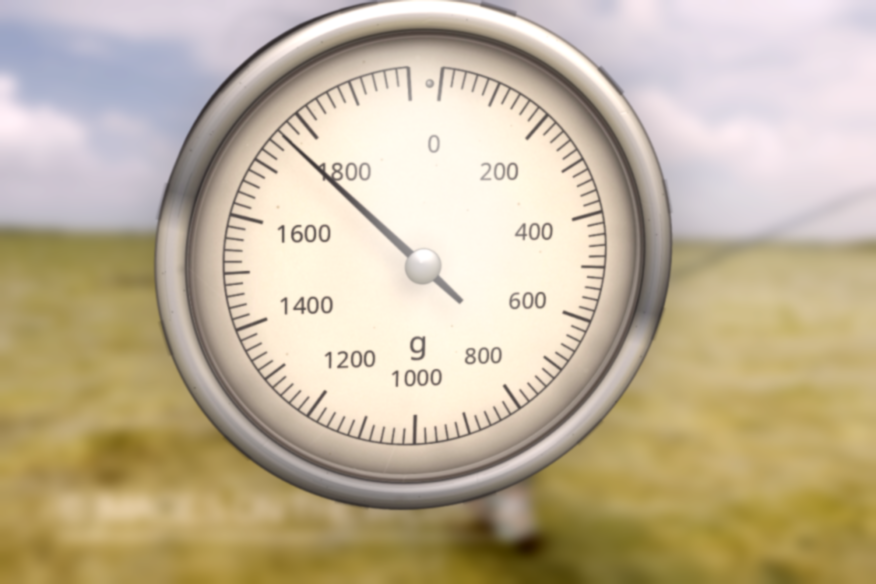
1760 g
